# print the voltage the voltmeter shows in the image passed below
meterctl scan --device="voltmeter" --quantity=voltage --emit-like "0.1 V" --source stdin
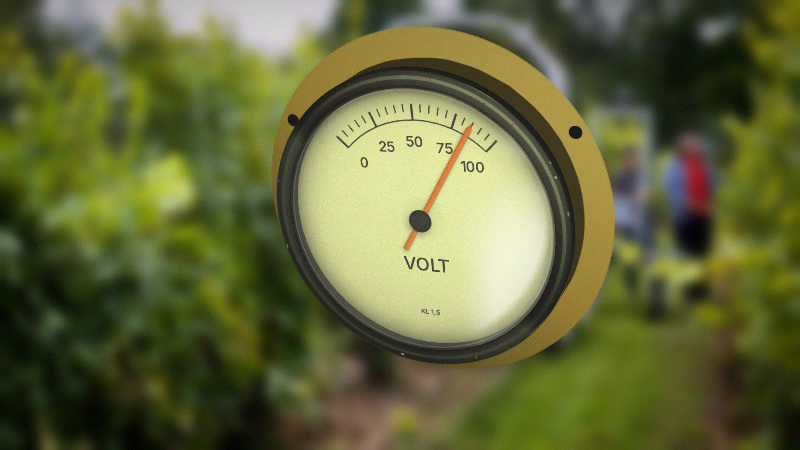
85 V
